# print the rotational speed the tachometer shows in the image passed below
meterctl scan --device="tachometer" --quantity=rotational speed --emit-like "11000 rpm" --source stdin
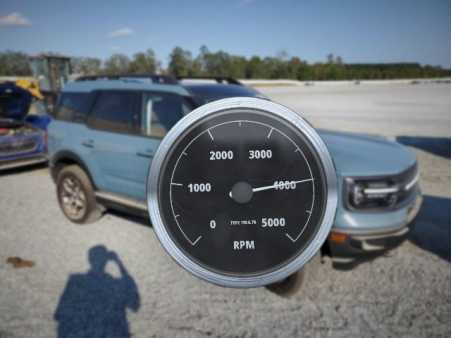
4000 rpm
